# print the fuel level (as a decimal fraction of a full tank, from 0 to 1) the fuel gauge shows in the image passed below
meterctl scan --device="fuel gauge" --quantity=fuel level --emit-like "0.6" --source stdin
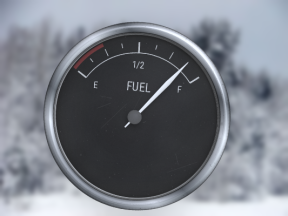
0.875
